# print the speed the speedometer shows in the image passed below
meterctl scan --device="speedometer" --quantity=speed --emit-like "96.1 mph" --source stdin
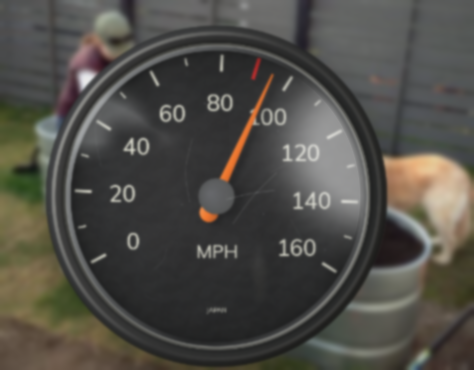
95 mph
